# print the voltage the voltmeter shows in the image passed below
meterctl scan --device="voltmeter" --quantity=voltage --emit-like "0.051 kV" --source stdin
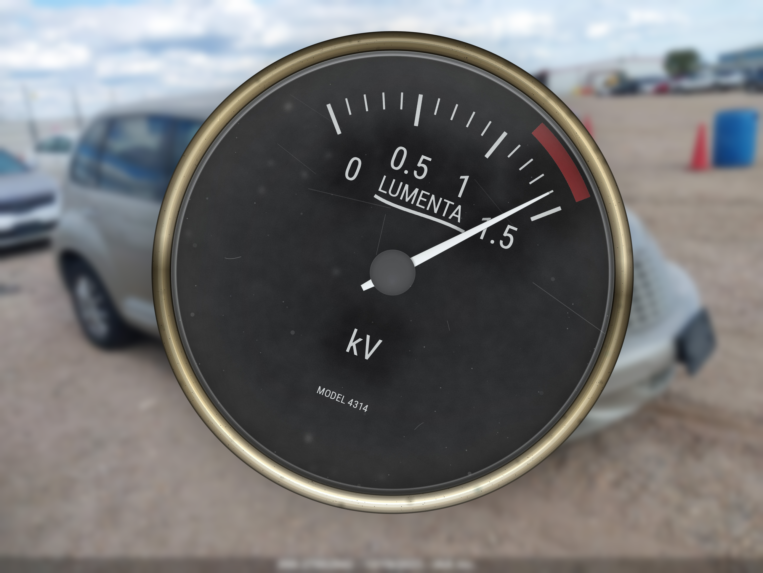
1.4 kV
